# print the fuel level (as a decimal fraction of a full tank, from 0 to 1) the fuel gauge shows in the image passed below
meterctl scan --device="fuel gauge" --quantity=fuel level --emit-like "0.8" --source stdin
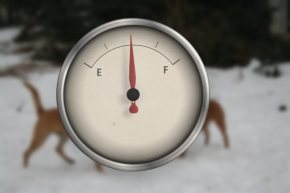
0.5
